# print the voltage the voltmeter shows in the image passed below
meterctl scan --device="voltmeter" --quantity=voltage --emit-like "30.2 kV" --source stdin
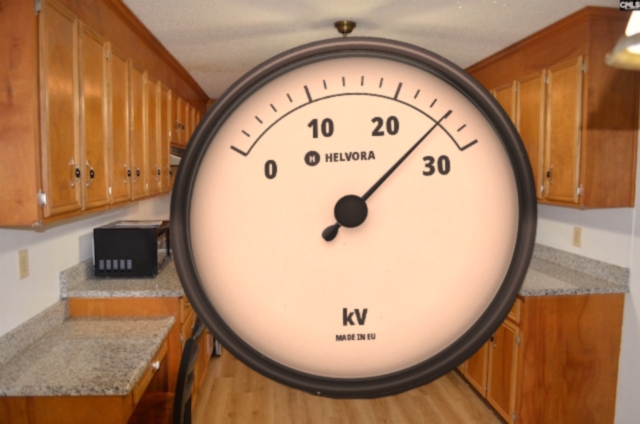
26 kV
